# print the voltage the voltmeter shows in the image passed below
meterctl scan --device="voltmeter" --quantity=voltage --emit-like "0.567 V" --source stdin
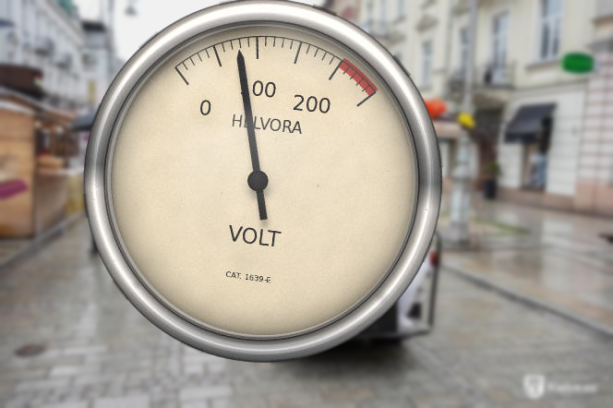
80 V
